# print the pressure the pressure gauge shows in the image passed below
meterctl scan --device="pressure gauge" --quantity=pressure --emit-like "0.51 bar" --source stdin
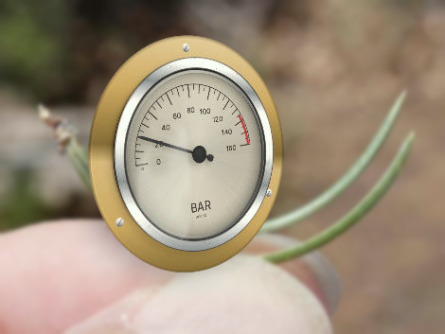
20 bar
